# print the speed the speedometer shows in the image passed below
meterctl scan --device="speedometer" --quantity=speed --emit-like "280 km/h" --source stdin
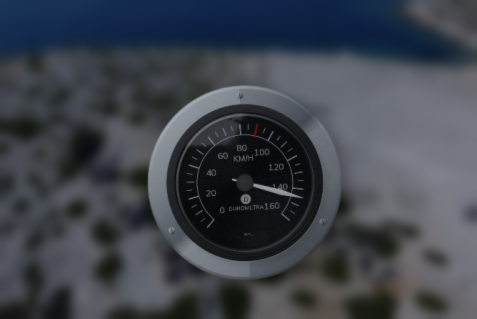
145 km/h
